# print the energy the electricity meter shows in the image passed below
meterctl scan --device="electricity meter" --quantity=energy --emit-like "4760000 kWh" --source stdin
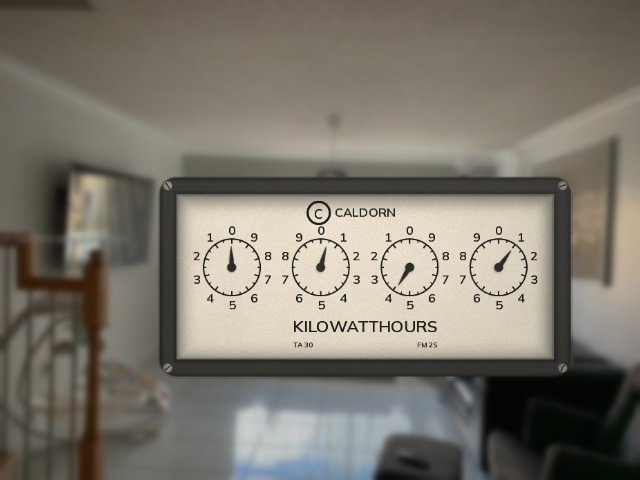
41 kWh
